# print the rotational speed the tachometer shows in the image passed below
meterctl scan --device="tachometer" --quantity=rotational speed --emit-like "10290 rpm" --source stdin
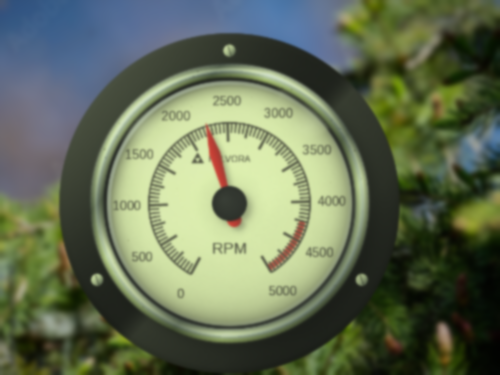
2250 rpm
